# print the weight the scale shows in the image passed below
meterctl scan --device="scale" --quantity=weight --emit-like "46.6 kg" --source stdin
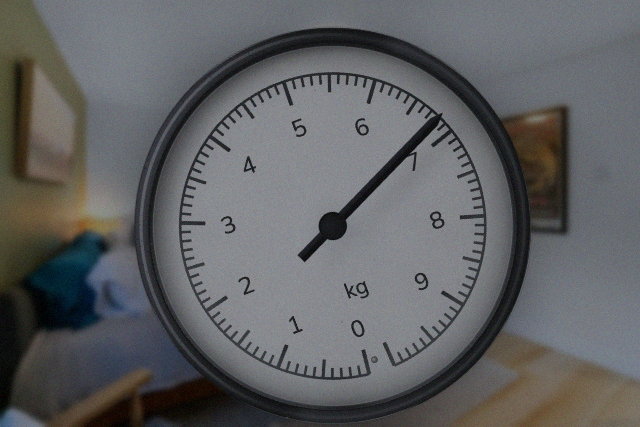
6.8 kg
